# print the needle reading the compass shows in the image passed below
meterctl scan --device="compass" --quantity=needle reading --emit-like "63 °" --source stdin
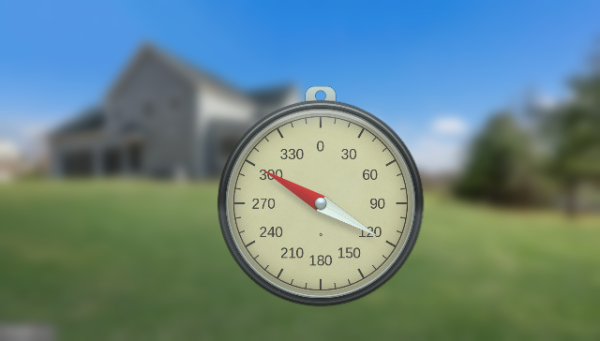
300 °
